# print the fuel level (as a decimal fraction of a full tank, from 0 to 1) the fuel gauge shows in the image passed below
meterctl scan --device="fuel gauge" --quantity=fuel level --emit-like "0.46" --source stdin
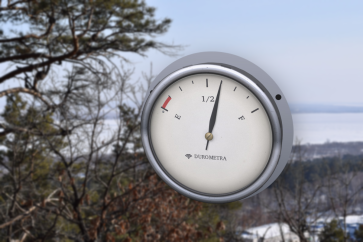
0.625
